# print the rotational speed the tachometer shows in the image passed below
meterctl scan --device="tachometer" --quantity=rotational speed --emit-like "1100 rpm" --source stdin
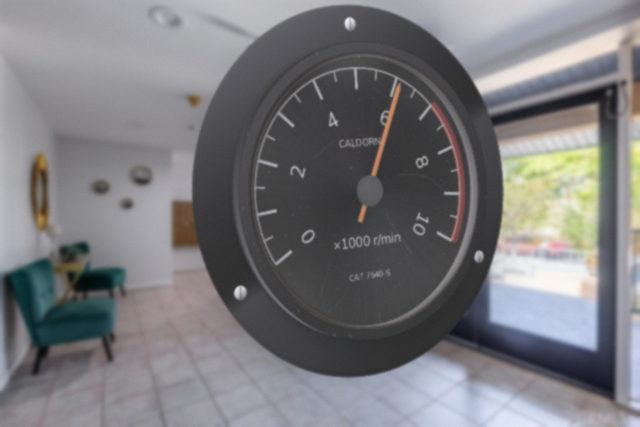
6000 rpm
